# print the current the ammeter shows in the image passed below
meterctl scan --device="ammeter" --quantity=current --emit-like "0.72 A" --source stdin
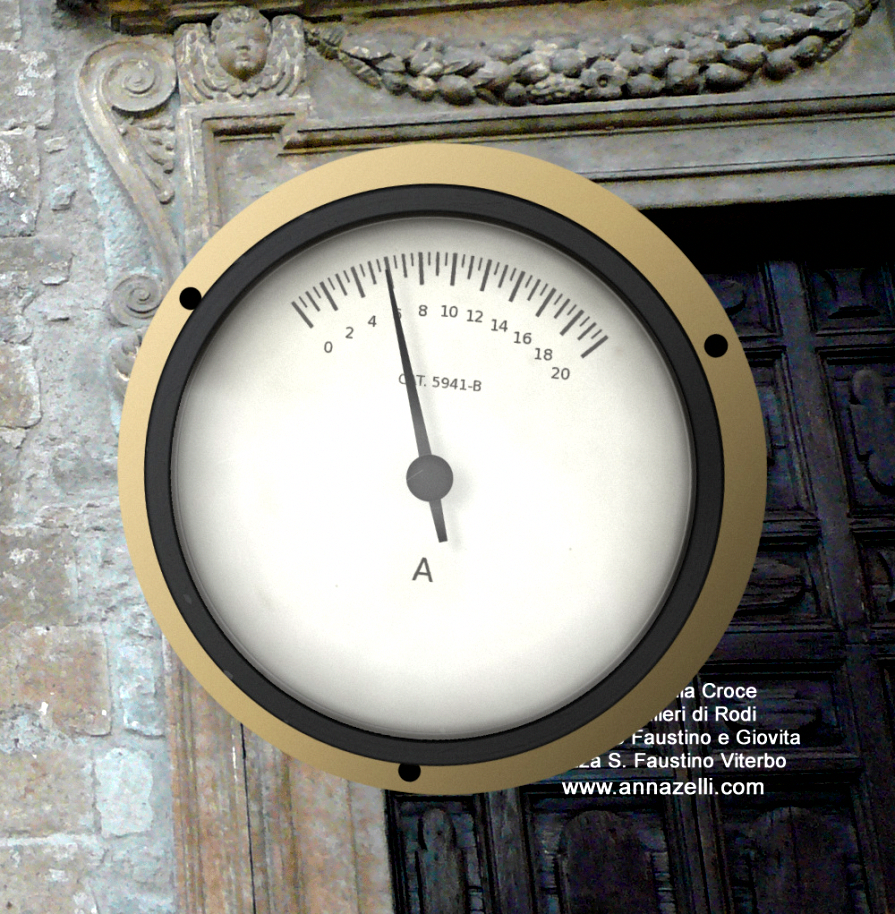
6 A
